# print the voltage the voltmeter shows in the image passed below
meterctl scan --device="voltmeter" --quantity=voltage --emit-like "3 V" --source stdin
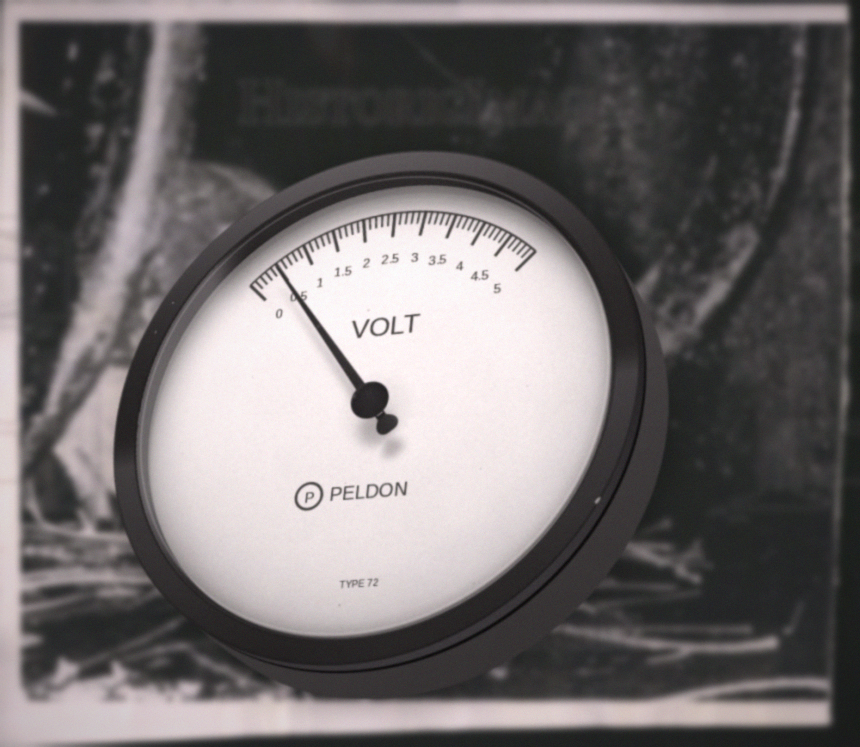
0.5 V
